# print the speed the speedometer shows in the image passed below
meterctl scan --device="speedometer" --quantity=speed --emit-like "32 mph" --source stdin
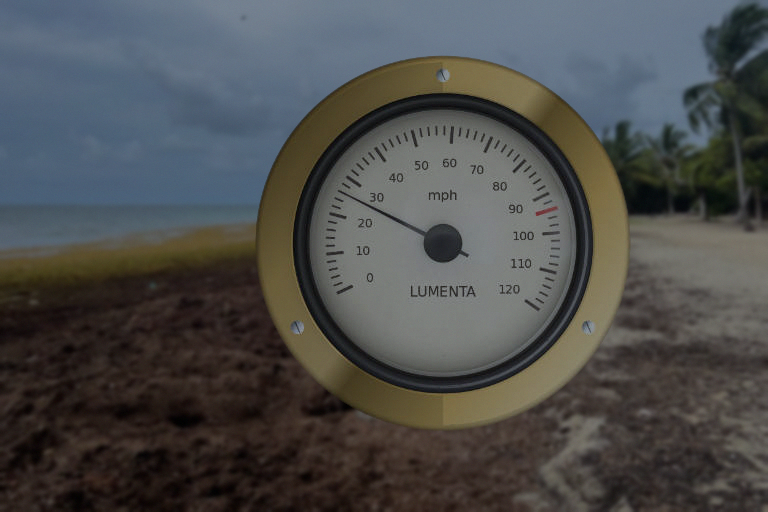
26 mph
